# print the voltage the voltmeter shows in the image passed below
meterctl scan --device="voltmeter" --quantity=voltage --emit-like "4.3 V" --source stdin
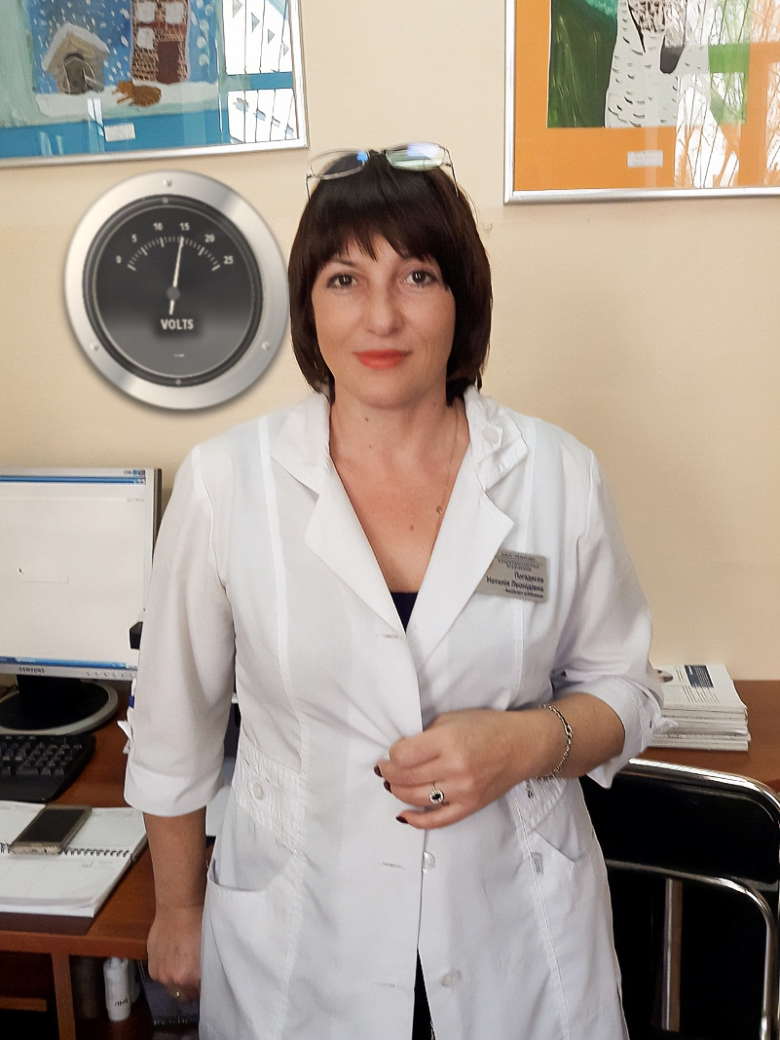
15 V
